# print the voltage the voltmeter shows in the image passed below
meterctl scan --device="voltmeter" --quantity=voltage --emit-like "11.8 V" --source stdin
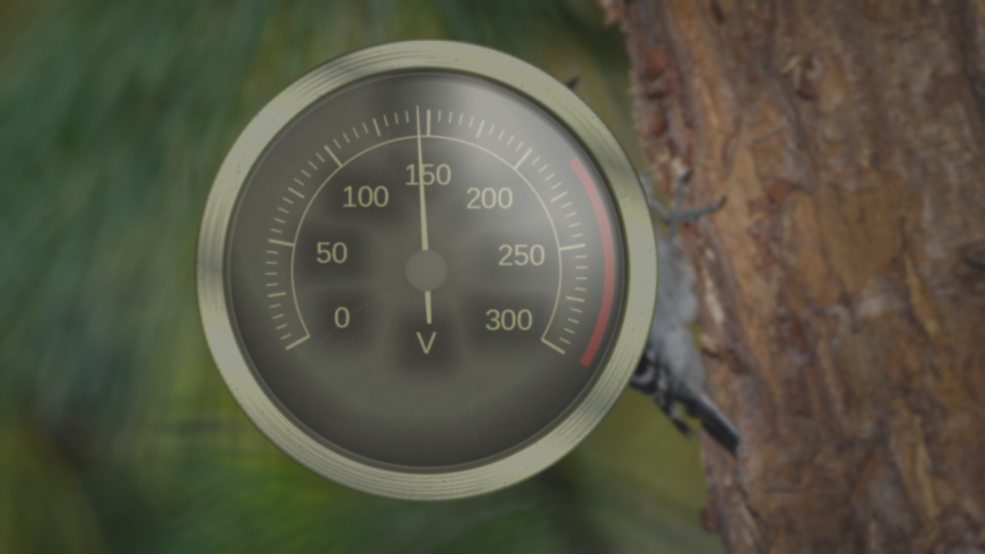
145 V
